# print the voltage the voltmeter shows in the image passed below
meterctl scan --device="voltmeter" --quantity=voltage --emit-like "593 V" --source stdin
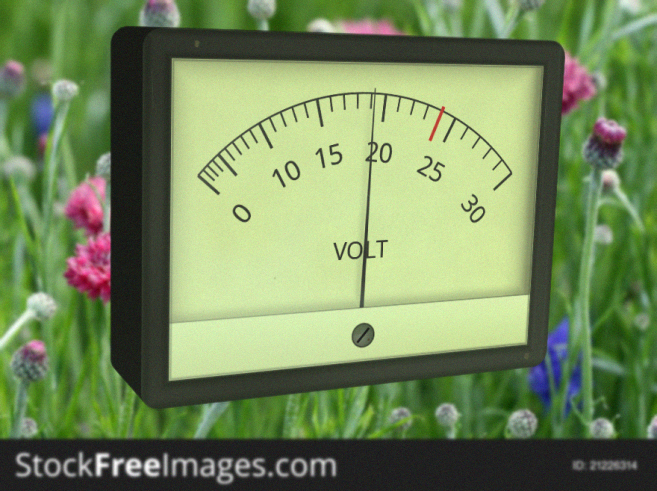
19 V
